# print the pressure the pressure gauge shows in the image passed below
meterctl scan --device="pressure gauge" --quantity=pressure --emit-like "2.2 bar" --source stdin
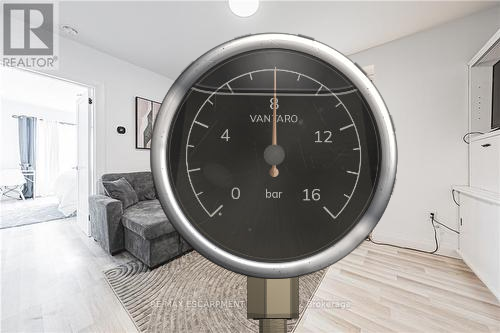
8 bar
